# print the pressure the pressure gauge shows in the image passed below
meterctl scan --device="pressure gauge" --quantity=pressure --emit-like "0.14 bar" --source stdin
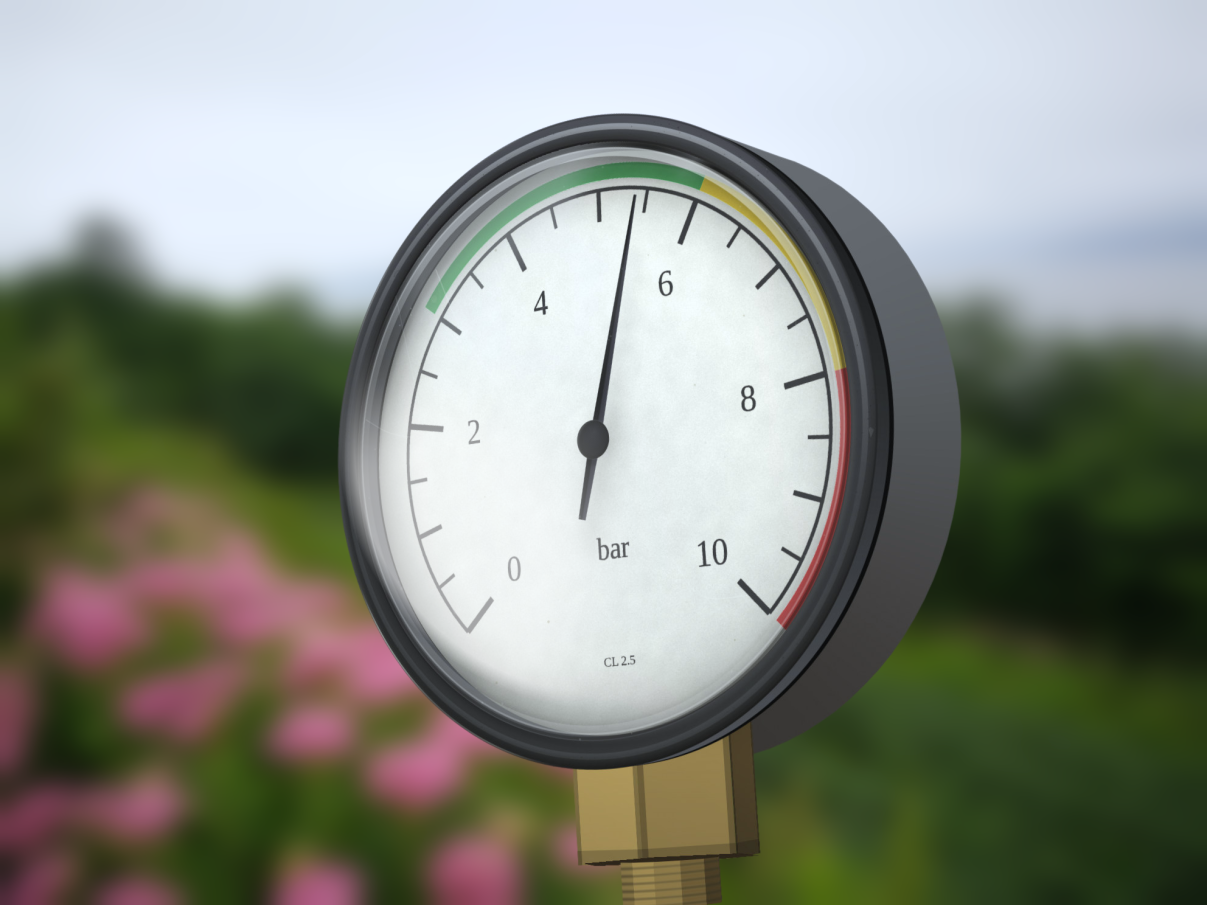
5.5 bar
